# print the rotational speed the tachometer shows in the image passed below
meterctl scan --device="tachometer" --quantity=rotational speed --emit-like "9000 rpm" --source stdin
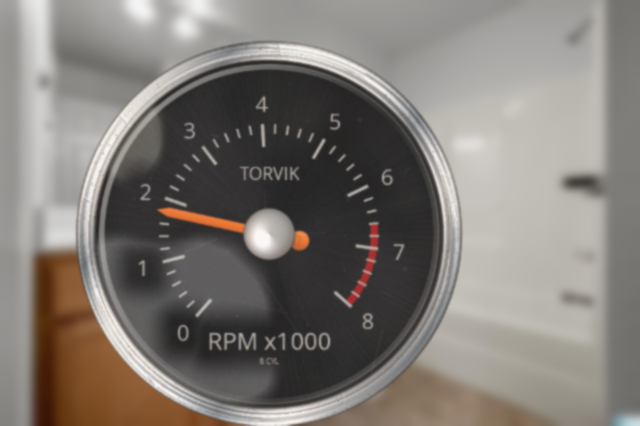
1800 rpm
